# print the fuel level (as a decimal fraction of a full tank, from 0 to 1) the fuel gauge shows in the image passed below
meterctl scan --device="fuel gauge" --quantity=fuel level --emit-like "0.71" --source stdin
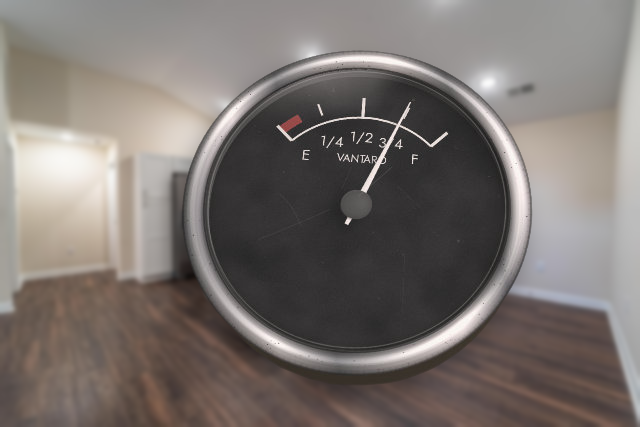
0.75
